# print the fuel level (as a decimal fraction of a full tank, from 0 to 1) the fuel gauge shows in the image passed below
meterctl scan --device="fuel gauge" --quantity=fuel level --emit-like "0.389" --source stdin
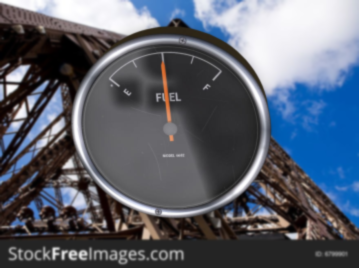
0.5
